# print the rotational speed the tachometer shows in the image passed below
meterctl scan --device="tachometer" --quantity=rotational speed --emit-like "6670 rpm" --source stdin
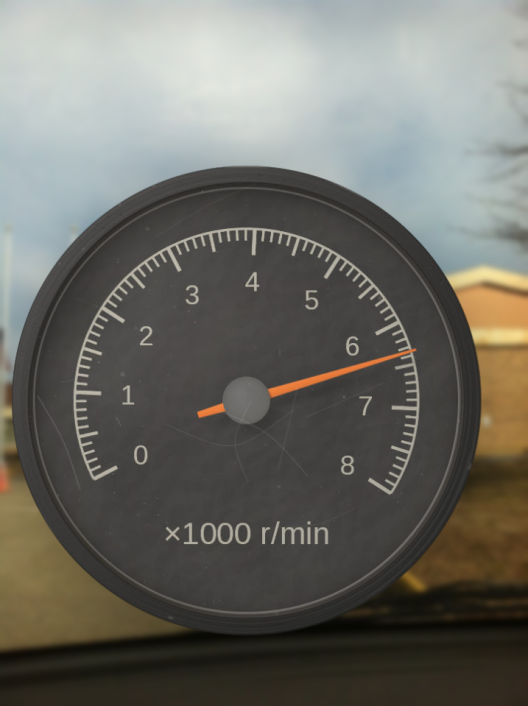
6350 rpm
